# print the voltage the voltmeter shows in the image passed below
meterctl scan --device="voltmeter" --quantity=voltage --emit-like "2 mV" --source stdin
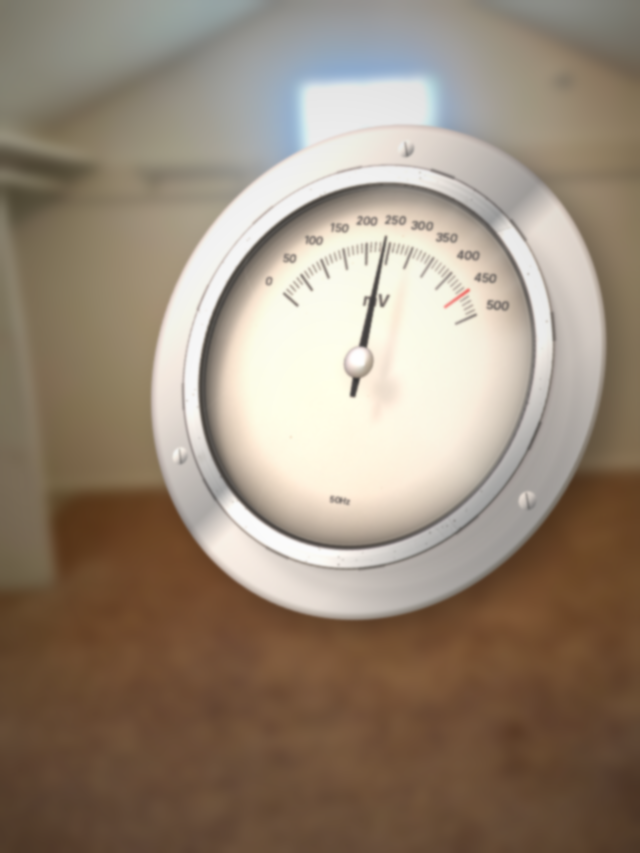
250 mV
